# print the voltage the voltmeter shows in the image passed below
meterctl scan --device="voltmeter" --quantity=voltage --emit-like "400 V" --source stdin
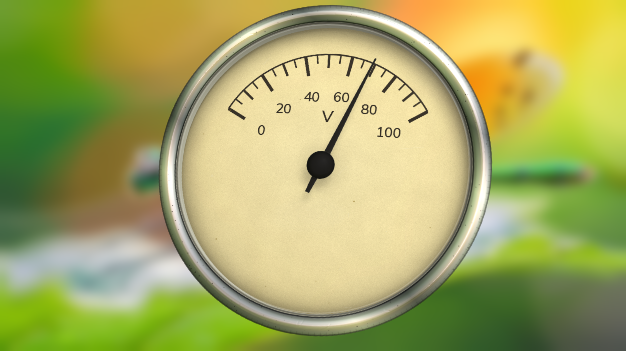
70 V
